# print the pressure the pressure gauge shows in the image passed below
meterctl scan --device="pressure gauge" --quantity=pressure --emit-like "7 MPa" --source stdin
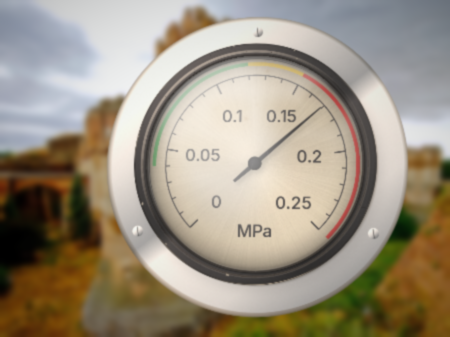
0.17 MPa
